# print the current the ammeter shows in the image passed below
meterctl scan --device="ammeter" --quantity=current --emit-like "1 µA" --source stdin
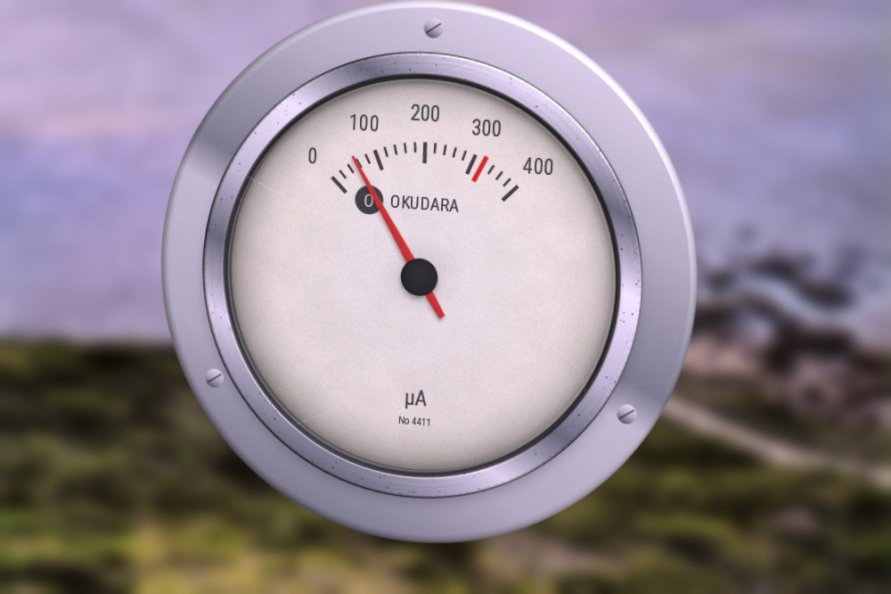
60 µA
